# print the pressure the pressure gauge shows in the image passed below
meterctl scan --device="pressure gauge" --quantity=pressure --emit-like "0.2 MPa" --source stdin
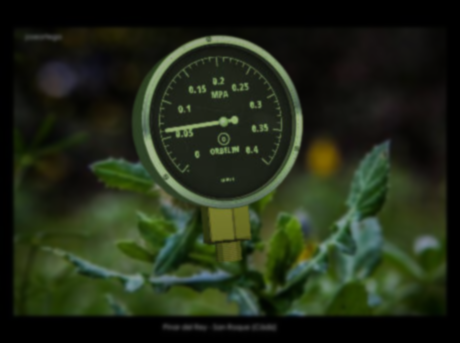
0.06 MPa
